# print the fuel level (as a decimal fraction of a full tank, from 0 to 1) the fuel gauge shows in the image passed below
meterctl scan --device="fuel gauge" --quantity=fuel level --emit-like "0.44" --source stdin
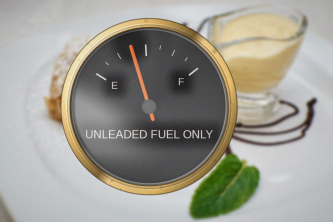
0.375
